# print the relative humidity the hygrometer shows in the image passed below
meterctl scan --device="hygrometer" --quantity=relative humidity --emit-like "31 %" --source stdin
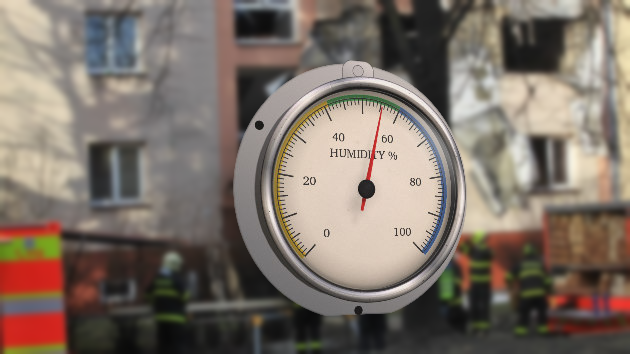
55 %
